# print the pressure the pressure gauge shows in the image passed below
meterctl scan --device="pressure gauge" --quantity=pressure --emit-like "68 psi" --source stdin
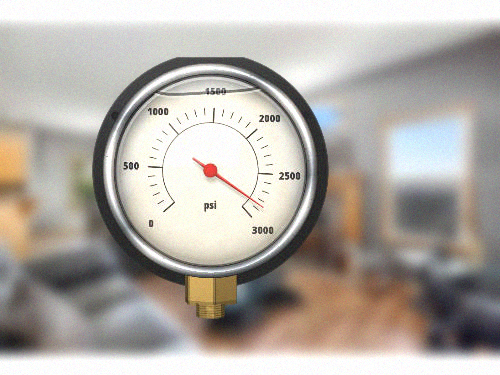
2850 psi
